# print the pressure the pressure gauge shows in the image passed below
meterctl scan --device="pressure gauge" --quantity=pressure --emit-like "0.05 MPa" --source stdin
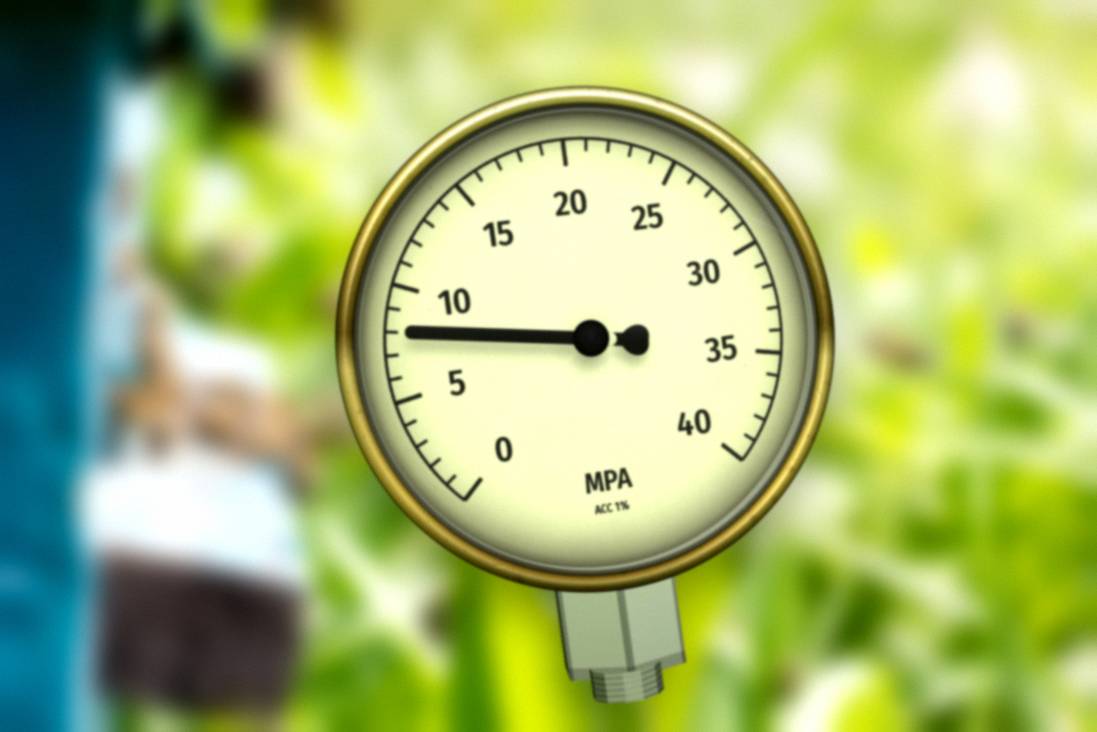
8 MPa
